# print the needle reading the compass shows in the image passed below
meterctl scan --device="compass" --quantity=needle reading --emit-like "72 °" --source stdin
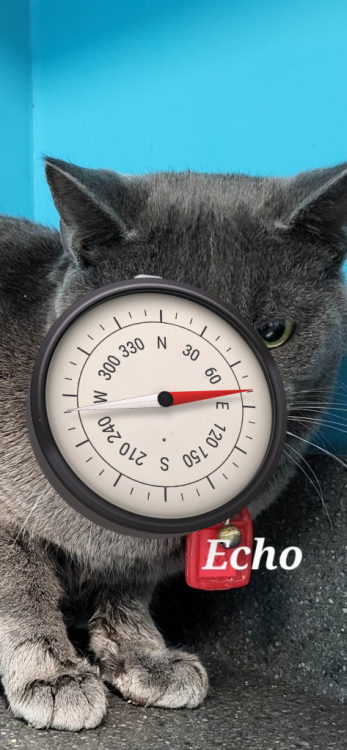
80 °
